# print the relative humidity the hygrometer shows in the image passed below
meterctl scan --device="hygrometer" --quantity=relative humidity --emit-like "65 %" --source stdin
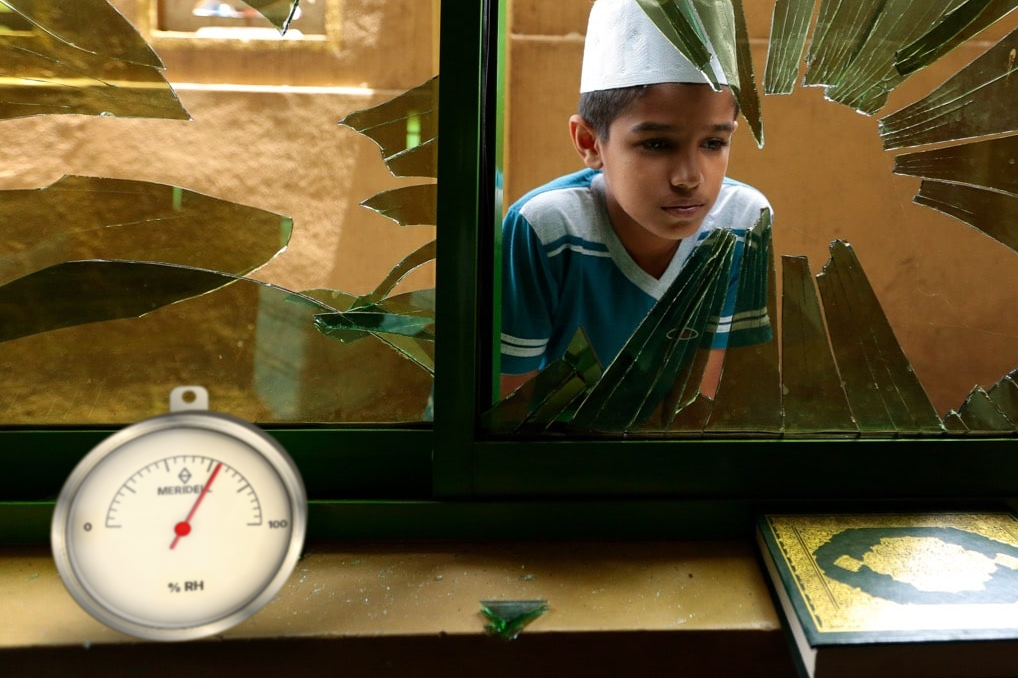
64 %
